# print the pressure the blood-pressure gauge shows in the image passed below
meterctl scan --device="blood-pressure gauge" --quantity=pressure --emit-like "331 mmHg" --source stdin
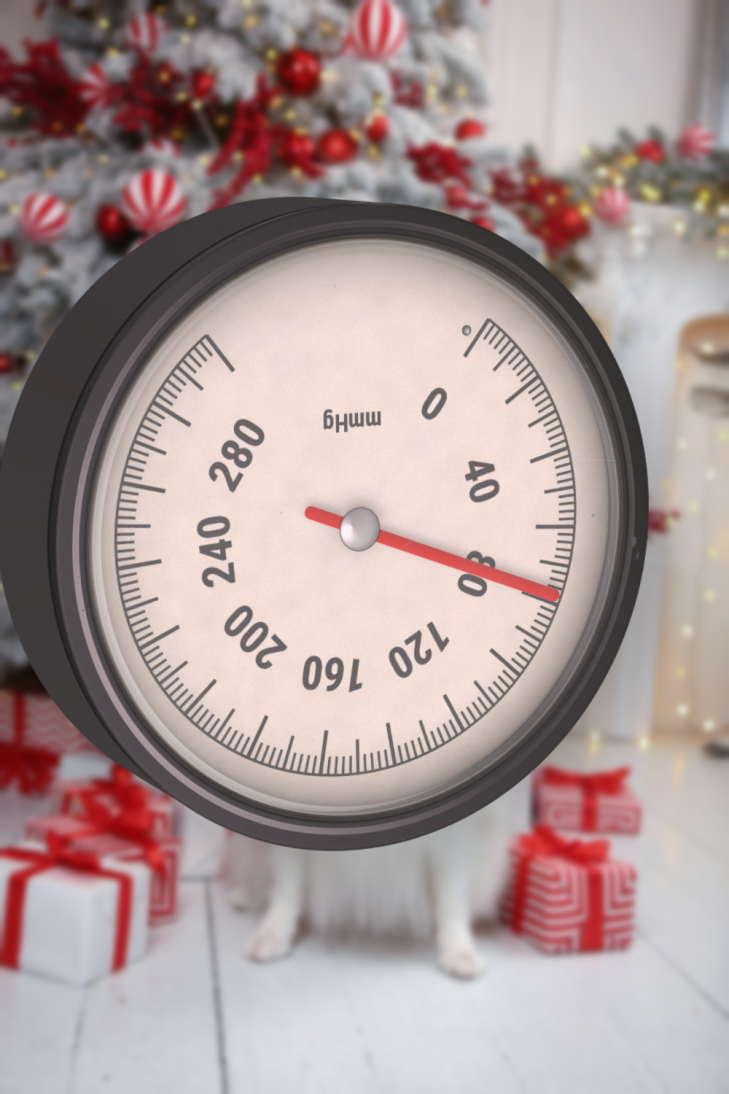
78 mmHg
